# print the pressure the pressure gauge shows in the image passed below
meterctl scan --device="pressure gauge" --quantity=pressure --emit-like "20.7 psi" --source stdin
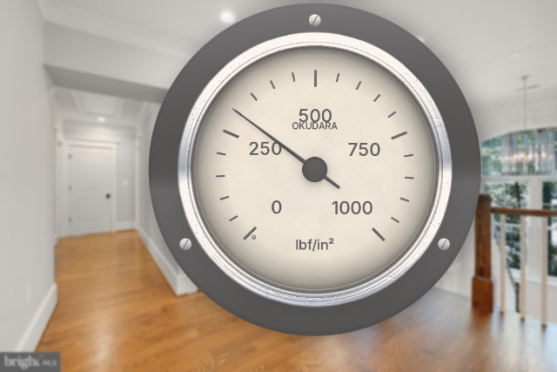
300 psi
